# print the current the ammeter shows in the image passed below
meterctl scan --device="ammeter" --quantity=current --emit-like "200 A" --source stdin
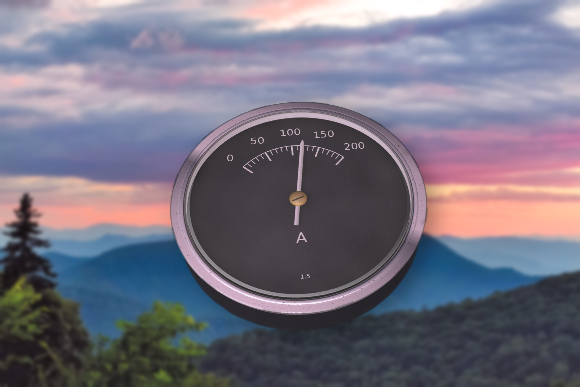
120 A
